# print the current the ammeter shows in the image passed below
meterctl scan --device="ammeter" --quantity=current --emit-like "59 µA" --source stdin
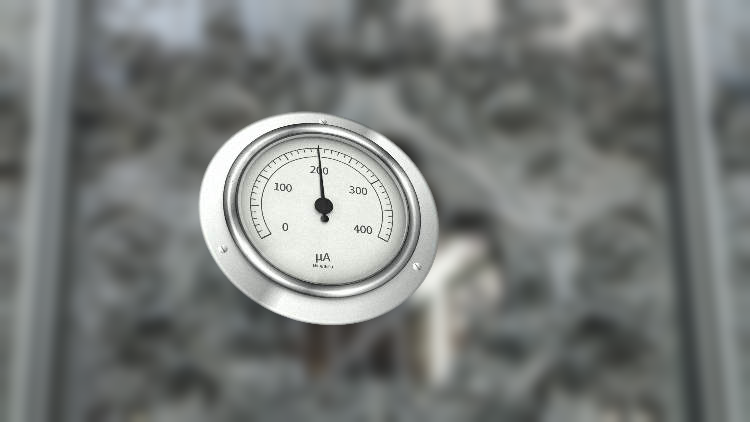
200 µA
